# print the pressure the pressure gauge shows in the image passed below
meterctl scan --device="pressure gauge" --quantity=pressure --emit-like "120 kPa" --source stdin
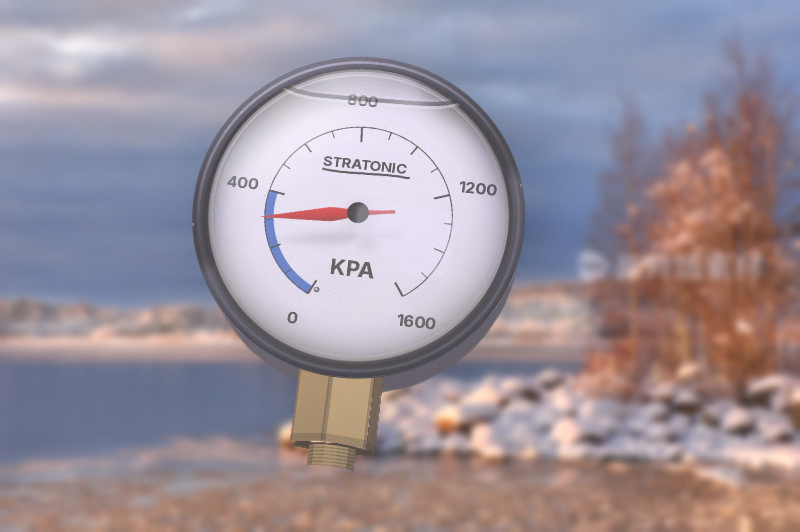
300 kPa
